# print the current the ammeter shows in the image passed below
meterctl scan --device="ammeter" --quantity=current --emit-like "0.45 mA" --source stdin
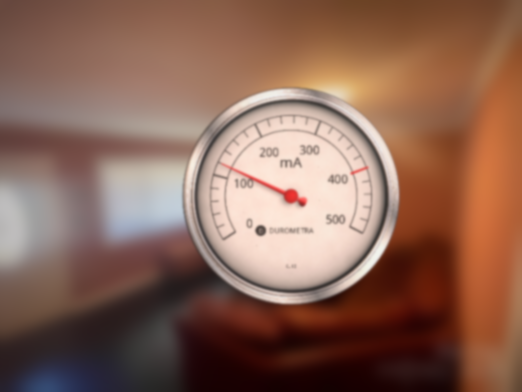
120 mA
